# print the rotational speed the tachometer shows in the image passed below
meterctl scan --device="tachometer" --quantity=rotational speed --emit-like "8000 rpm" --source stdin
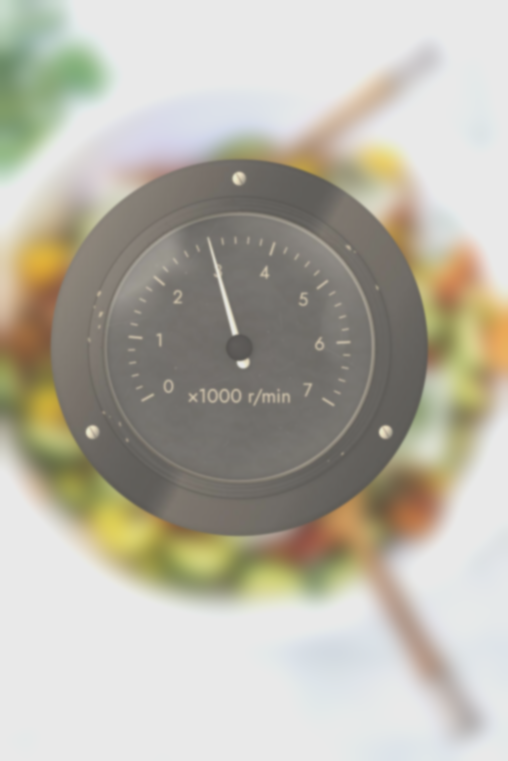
3000 rpm
